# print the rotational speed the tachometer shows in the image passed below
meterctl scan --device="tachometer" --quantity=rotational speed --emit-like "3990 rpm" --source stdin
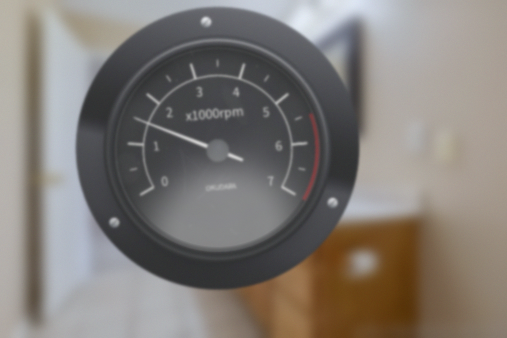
1500 rpm
